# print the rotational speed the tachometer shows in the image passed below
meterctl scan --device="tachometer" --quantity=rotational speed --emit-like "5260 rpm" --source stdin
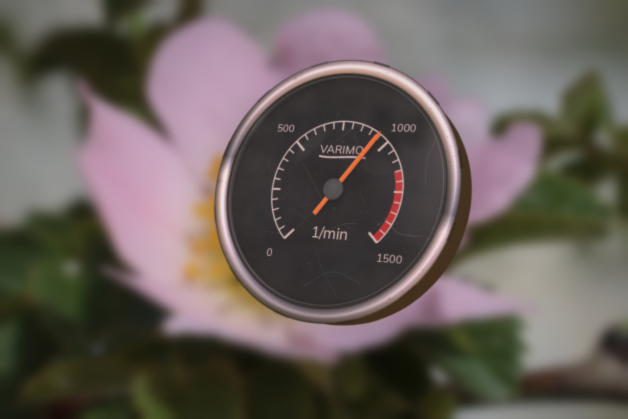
950 rpm
